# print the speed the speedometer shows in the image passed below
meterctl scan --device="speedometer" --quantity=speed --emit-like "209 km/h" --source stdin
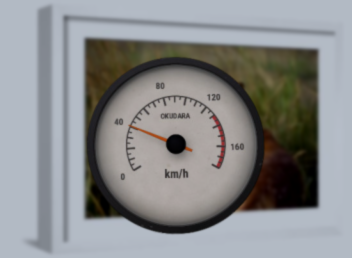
40 km/h
